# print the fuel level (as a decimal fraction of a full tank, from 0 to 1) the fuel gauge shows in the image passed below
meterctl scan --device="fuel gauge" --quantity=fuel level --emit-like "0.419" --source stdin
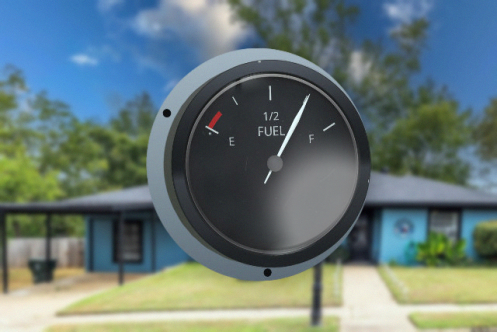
0.75
